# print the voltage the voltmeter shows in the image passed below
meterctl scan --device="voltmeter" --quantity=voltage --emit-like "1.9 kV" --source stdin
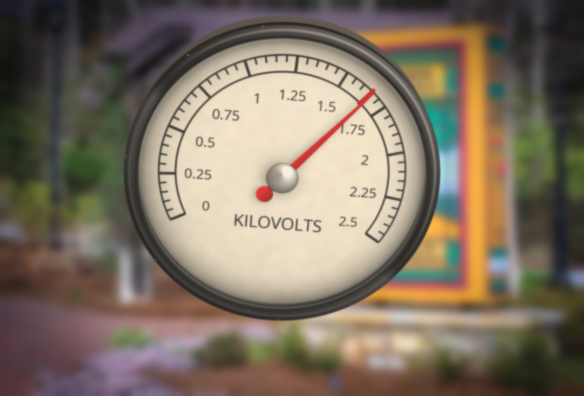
1.65 kV
